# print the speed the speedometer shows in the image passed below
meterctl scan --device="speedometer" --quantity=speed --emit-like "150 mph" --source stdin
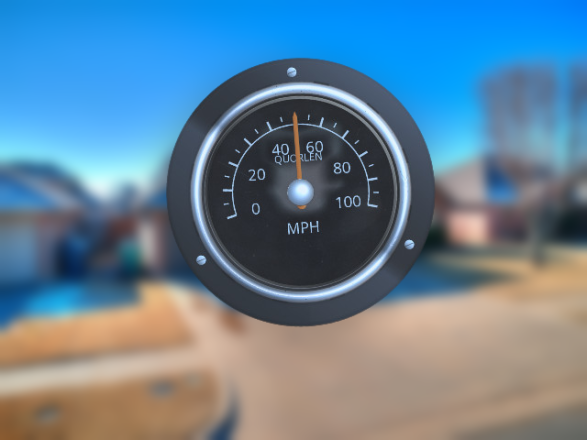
50 mph
